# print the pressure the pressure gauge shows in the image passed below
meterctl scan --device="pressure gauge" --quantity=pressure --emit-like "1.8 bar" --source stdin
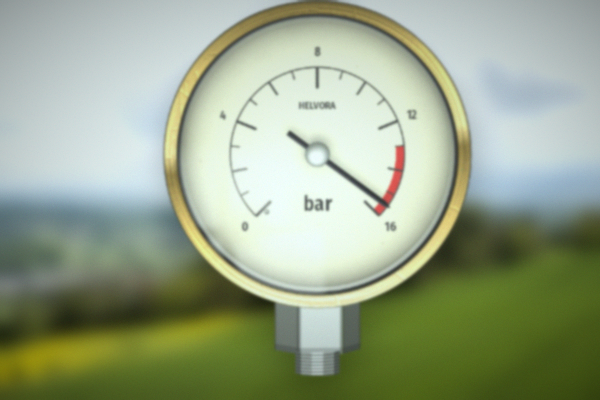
15.5 bar
